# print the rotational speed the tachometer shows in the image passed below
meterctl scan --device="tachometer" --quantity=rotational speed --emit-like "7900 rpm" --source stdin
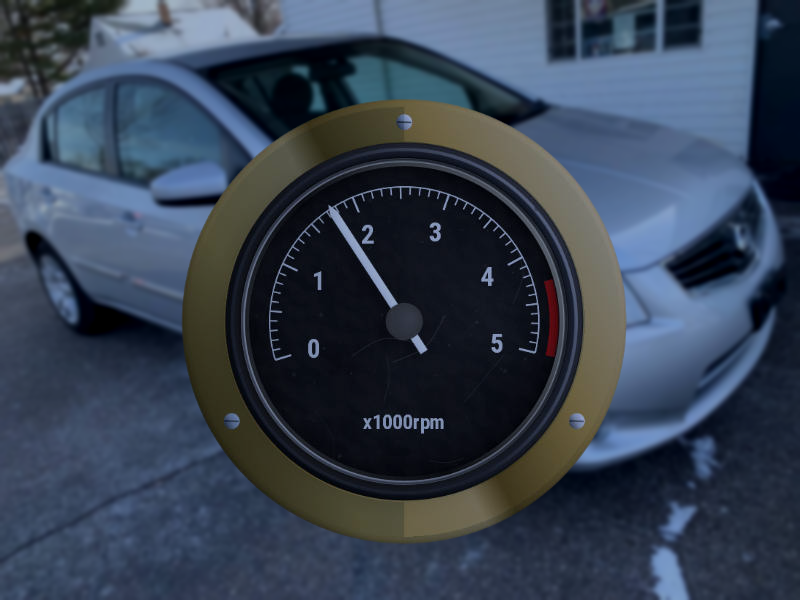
1750 rpm
